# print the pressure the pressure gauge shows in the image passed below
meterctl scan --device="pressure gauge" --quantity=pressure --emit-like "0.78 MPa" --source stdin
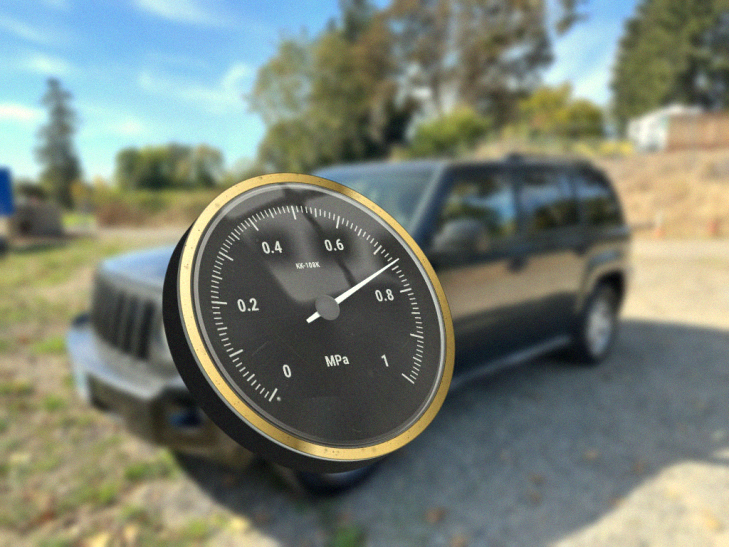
0.74 MPa
